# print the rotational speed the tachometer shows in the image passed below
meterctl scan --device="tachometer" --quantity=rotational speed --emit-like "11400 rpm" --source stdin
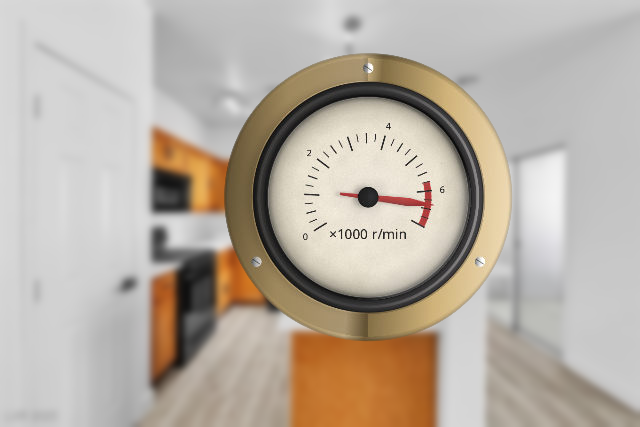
6375 rpm
